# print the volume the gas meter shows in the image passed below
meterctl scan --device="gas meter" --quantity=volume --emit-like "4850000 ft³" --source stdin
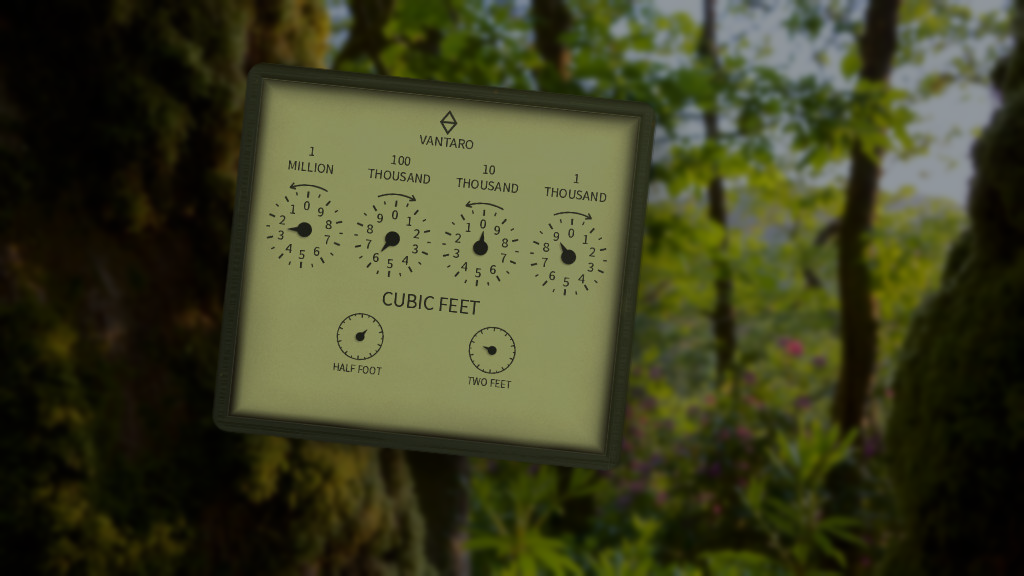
259900 ft³
